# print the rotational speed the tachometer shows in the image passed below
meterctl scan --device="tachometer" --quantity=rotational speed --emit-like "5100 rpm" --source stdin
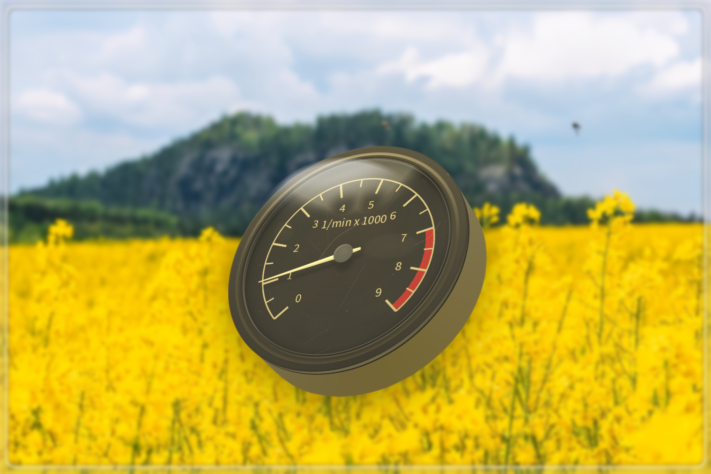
1000 rpm
